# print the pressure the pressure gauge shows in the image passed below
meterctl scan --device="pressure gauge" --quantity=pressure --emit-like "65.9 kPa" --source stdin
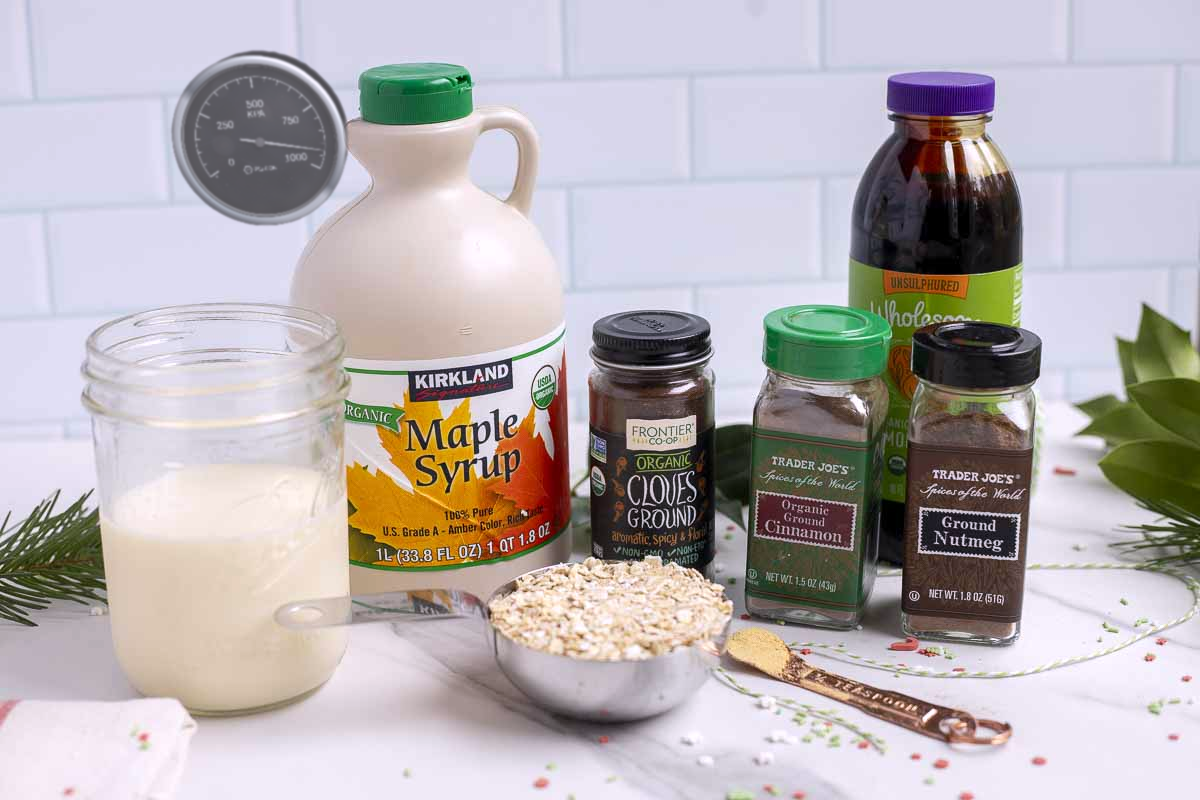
925 kPa
